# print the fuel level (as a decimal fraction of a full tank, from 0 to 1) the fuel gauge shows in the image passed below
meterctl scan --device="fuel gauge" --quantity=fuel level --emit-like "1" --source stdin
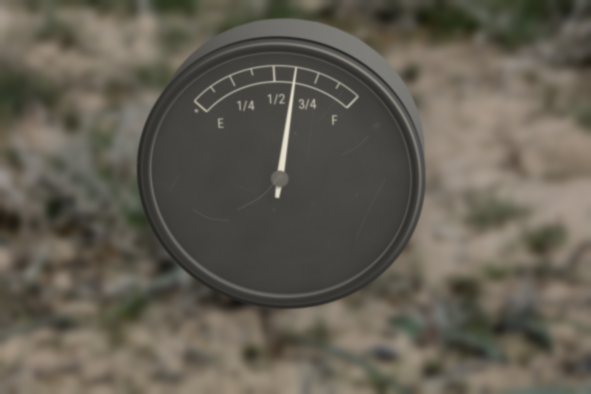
0.625
